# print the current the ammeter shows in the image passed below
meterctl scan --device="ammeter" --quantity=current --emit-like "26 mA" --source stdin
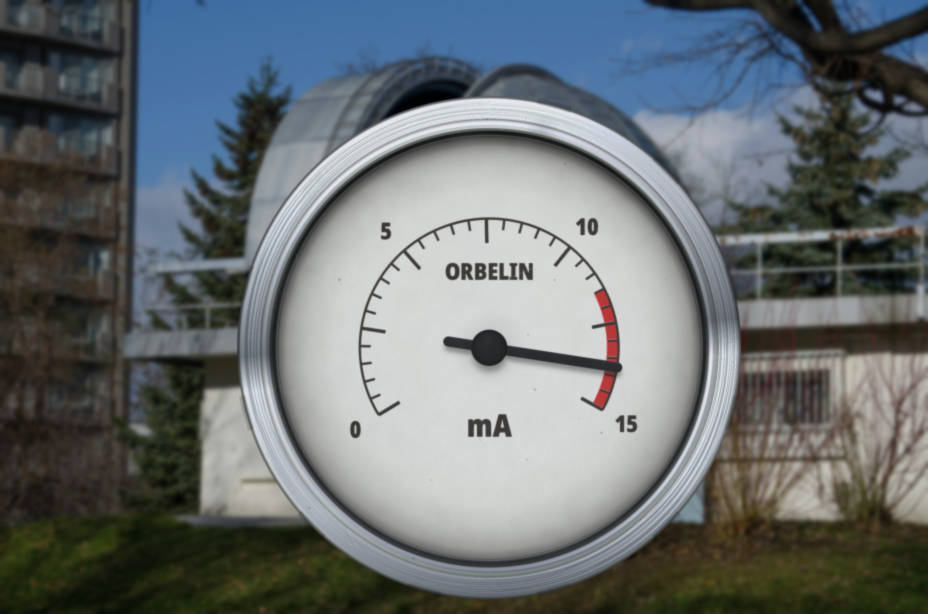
13.75 mA
